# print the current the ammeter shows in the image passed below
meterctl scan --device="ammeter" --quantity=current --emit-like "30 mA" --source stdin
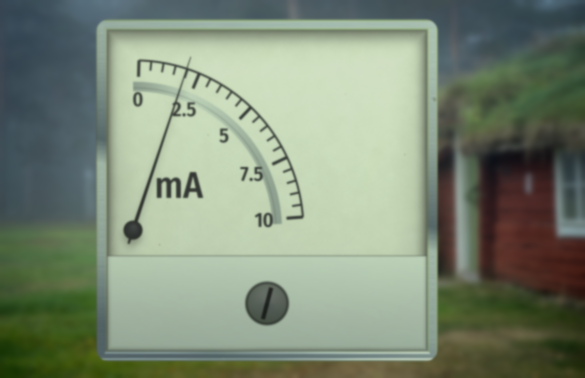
2 mA
